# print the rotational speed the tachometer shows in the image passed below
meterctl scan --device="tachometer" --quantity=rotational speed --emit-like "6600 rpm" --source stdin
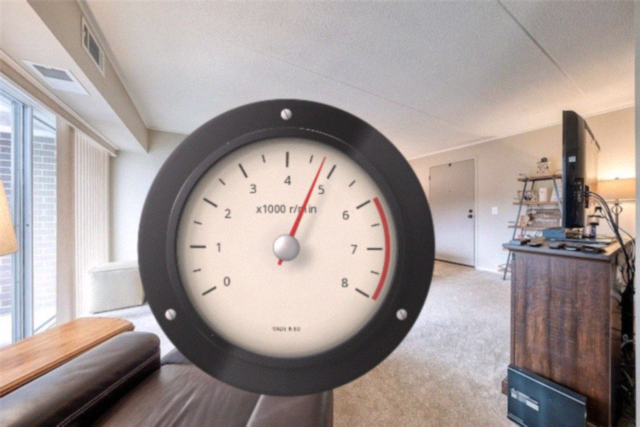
4750 rpm
